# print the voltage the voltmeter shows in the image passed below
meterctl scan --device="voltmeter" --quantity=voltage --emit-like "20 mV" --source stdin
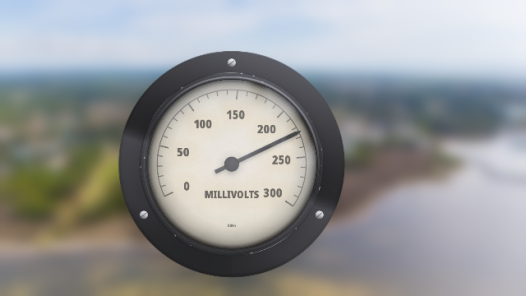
225 mV
